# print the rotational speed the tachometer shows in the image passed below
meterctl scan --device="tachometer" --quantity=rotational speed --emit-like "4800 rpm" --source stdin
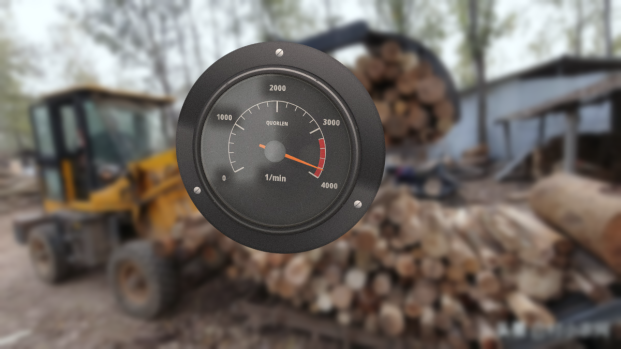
3800 rpm
